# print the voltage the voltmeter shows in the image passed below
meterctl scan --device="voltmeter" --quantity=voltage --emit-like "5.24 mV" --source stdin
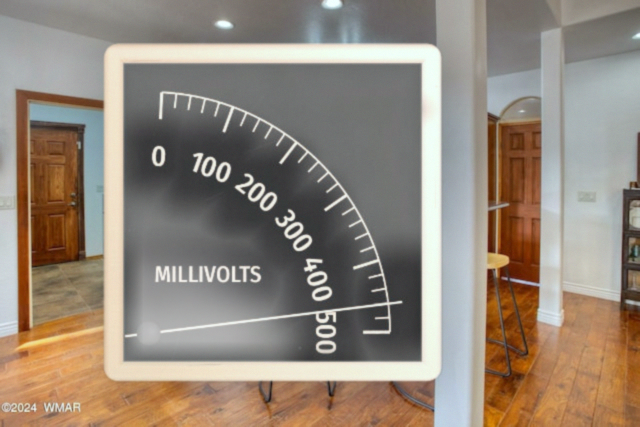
460 mV
